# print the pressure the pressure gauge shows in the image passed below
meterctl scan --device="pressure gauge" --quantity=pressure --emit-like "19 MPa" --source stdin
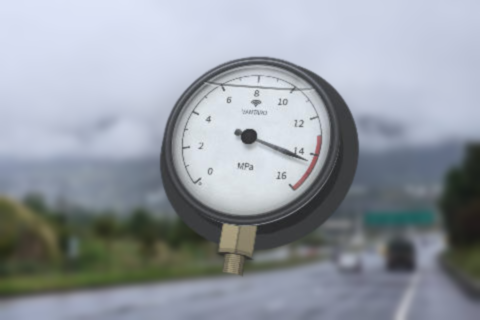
14.5 MPa
